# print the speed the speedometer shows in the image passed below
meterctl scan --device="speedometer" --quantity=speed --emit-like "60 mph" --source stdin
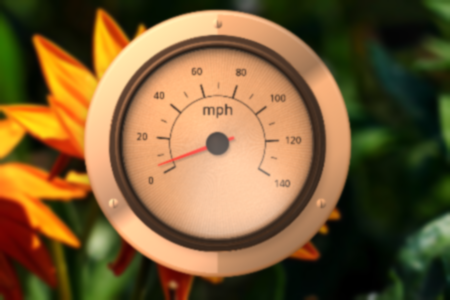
5 mph
